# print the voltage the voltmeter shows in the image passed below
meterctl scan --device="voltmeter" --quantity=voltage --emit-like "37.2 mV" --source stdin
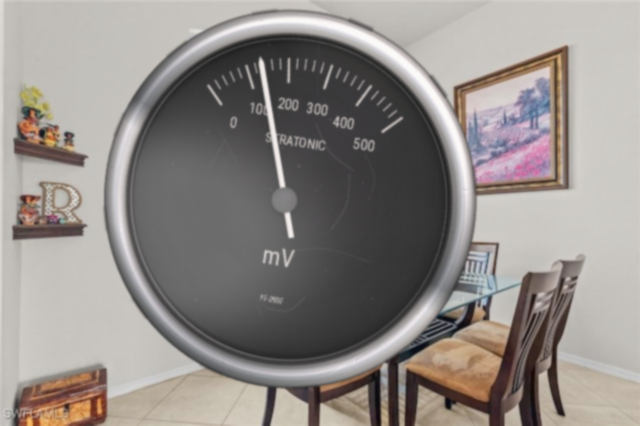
140 mV
